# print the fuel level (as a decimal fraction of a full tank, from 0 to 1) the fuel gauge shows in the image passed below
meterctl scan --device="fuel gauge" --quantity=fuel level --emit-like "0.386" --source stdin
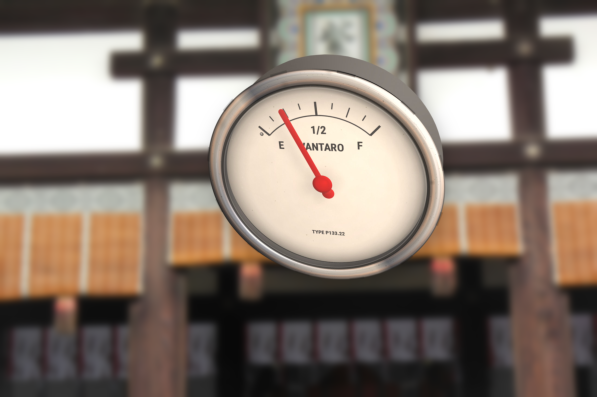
0.25
